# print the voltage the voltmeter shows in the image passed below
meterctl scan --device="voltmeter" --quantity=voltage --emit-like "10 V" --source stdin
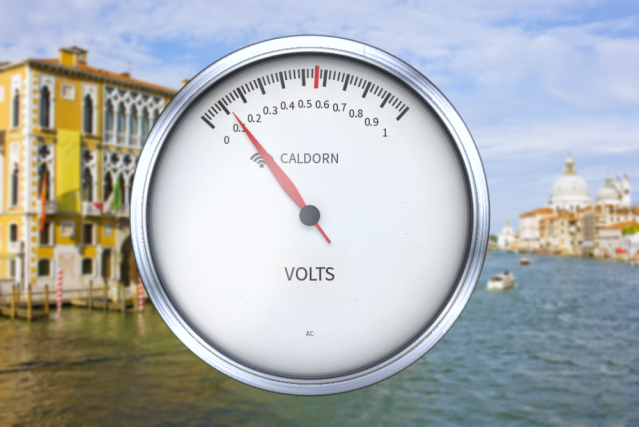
0.12 V
